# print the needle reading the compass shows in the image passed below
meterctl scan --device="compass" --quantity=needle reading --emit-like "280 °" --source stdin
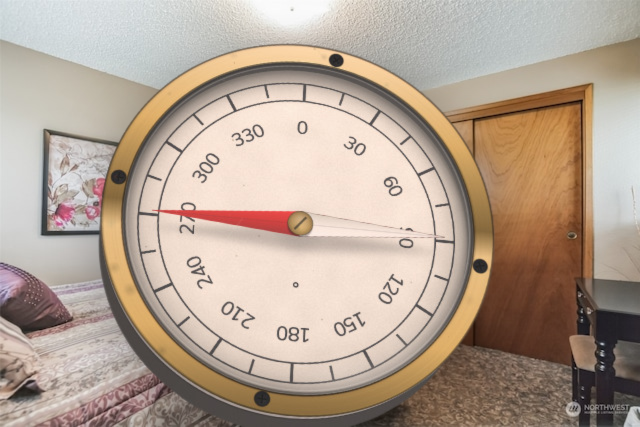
270 °
